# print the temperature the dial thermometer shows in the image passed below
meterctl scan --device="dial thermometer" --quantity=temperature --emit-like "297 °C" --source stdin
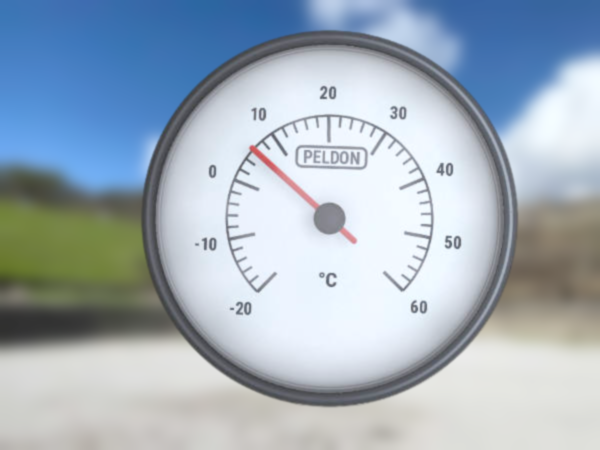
6 °C
